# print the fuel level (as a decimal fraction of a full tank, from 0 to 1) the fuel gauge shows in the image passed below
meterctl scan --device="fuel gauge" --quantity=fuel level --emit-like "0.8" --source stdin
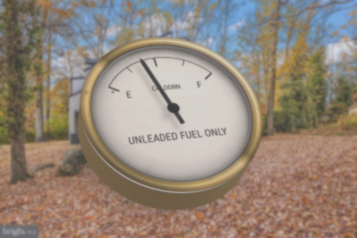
0.375
